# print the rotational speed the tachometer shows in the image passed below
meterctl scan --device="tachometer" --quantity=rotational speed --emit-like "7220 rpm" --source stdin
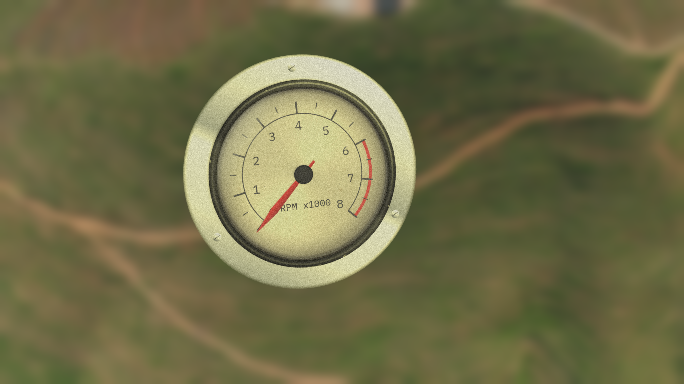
0 rpm
